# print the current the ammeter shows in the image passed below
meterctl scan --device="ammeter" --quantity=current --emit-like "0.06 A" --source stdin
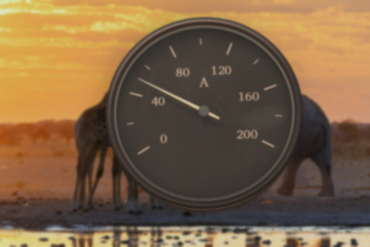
50 A
